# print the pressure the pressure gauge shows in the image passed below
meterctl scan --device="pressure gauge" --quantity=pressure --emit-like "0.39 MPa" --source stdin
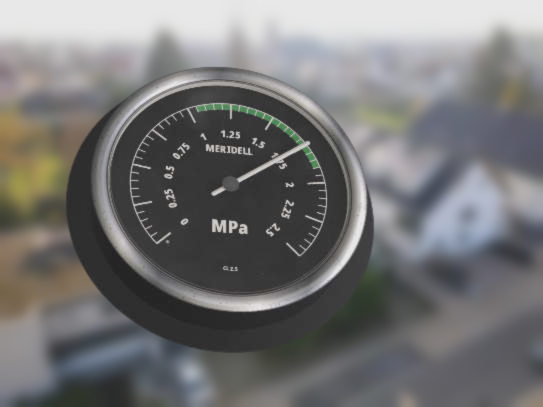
1.75 MPa
